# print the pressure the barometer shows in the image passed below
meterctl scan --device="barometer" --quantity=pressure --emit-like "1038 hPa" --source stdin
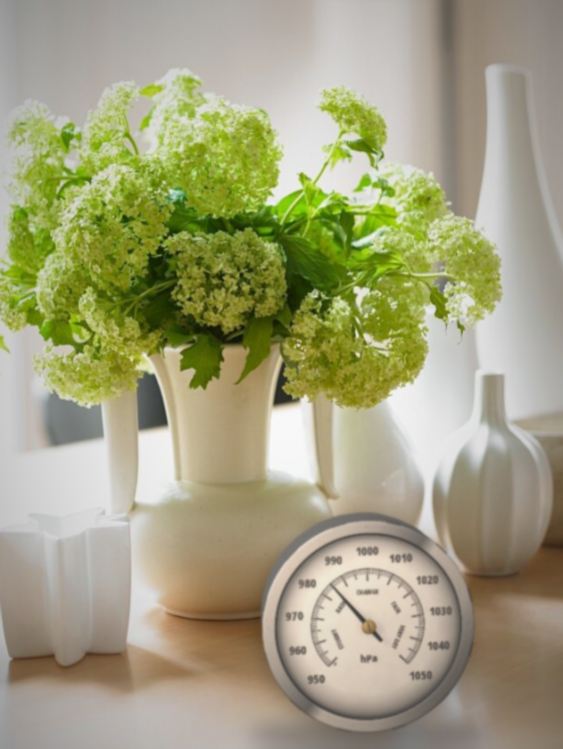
985 hPa
